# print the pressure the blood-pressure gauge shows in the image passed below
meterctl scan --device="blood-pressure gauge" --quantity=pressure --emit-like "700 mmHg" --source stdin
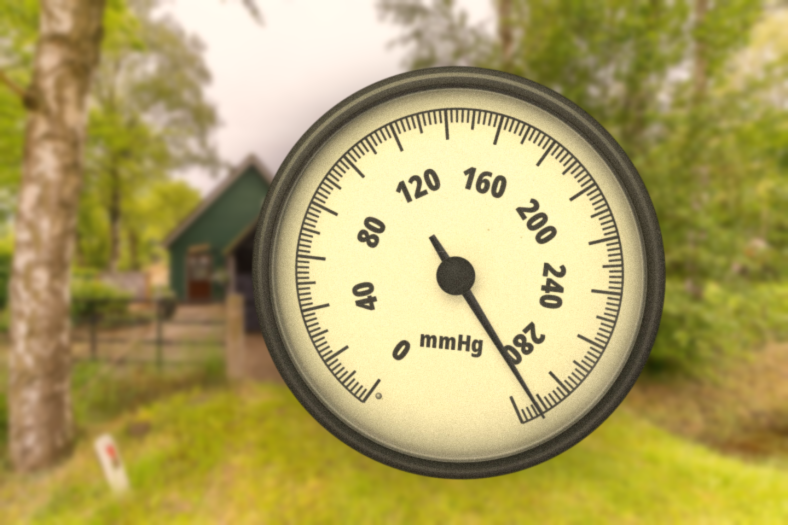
292 mmHg
